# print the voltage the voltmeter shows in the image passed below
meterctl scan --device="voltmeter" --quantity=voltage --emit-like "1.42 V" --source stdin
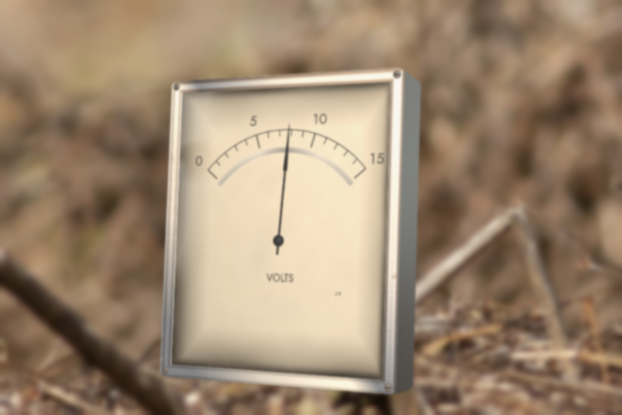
8 V
